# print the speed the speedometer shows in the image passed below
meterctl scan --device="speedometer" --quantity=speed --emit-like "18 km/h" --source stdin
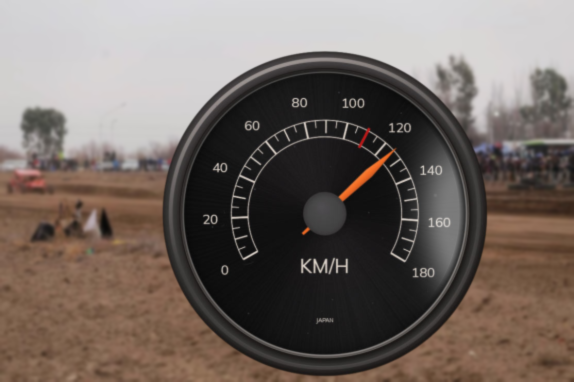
125 km/h
